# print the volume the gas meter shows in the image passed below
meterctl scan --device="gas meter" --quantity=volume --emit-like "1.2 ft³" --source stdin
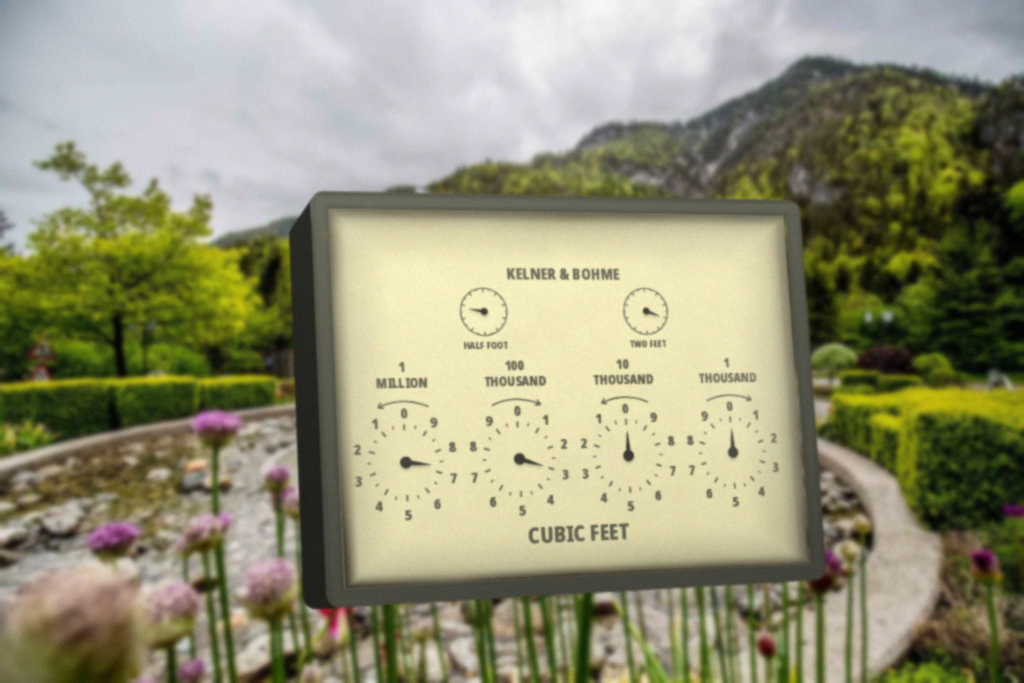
730000 ft³
